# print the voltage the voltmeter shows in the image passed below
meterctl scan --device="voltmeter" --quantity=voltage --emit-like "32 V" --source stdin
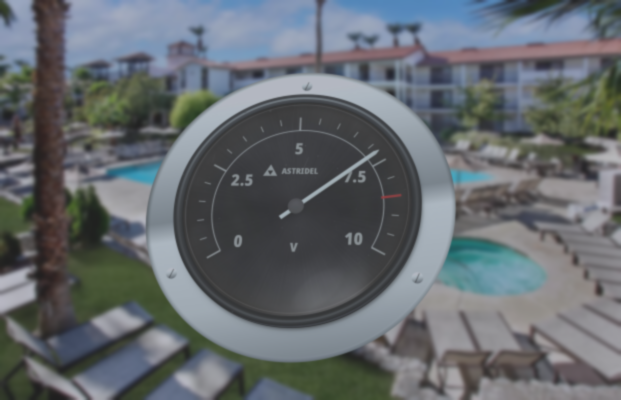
7.25 V
